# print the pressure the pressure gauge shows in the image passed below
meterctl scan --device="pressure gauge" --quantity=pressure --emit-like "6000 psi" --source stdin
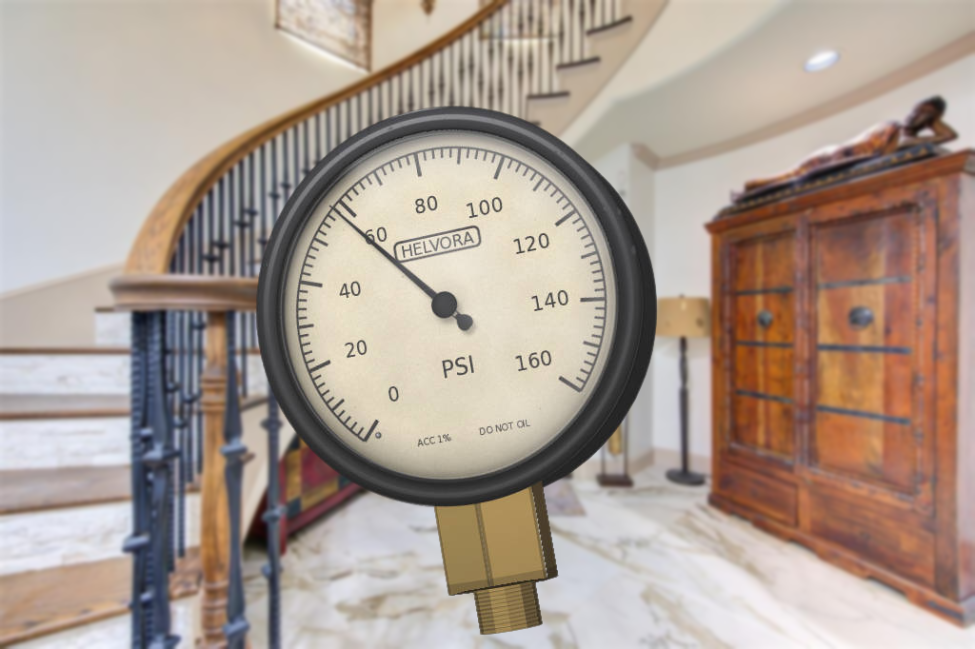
58 psi
